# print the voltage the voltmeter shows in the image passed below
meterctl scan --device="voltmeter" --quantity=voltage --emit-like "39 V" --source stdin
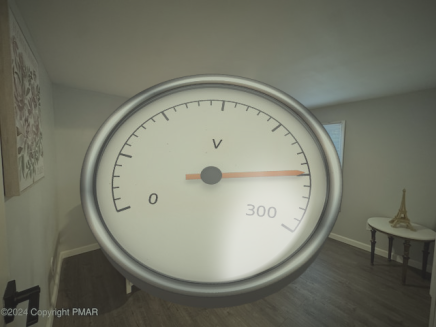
250 V
